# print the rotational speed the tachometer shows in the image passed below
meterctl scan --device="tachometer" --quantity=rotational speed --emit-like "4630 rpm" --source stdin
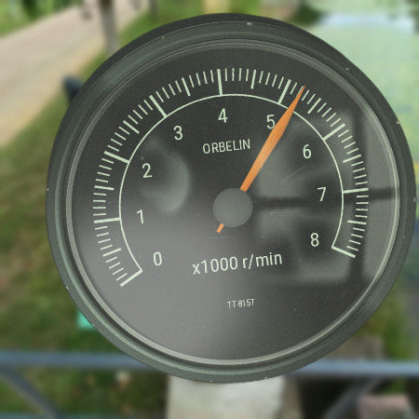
5200 rpm
